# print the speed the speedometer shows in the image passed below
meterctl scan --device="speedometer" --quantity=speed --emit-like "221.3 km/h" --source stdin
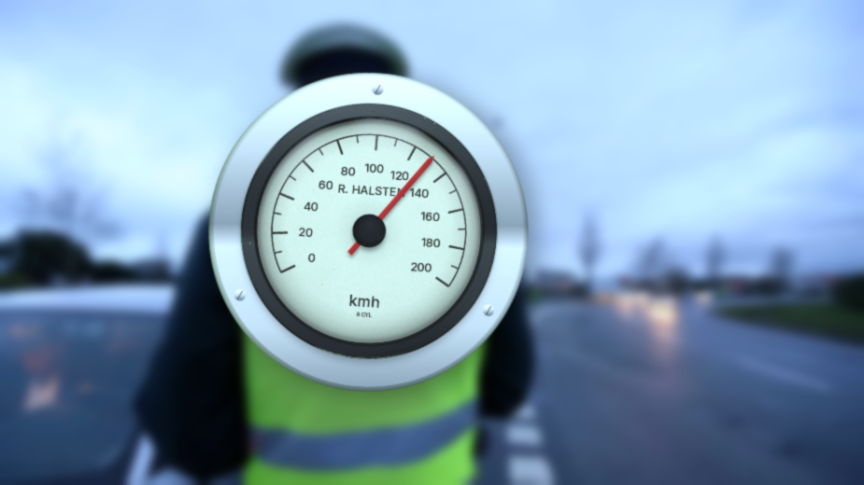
130 km/h
